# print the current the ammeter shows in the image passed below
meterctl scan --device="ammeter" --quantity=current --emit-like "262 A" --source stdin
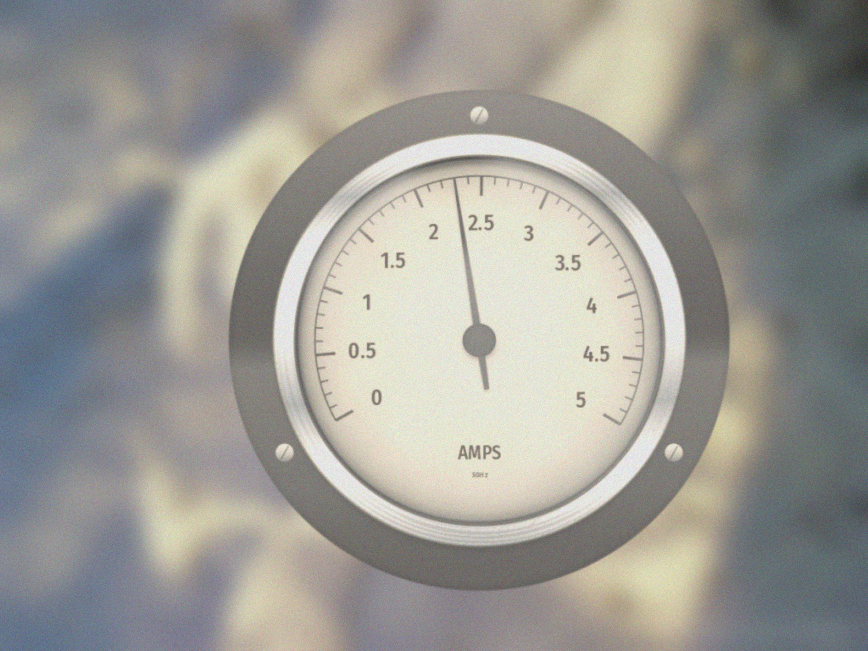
2.3 A
